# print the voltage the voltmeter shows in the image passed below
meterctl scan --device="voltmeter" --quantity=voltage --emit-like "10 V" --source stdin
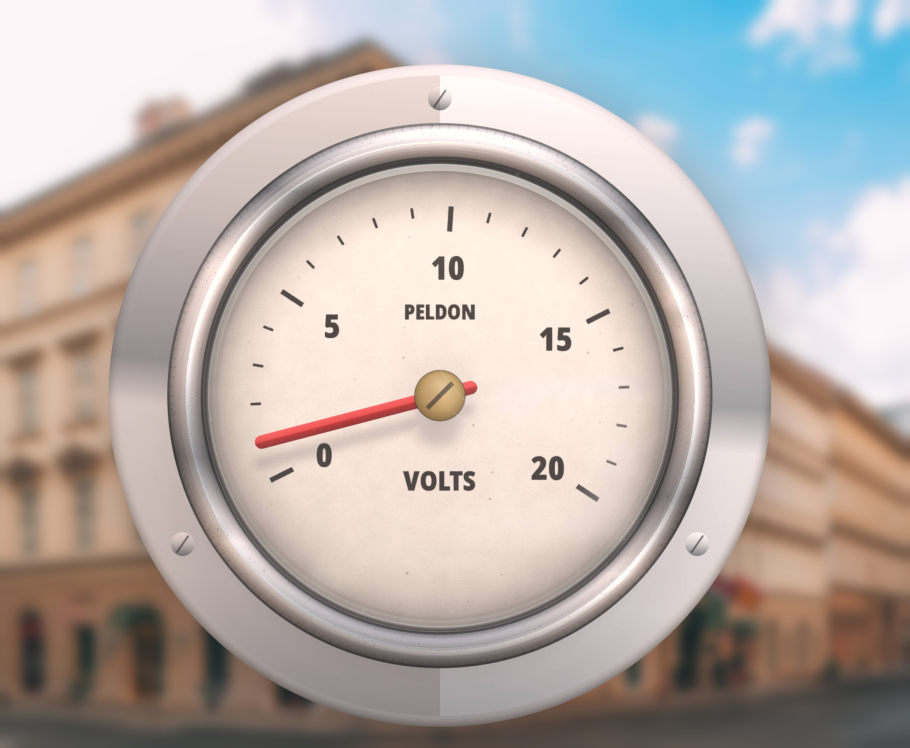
1 V
